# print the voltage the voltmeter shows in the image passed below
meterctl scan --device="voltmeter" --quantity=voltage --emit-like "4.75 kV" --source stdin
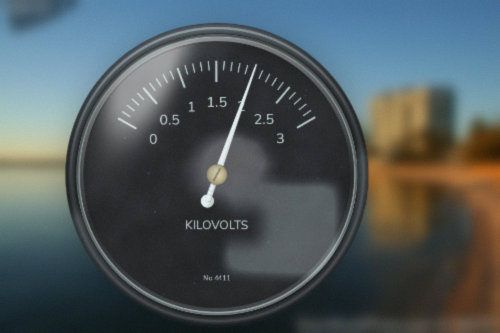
2 kV
